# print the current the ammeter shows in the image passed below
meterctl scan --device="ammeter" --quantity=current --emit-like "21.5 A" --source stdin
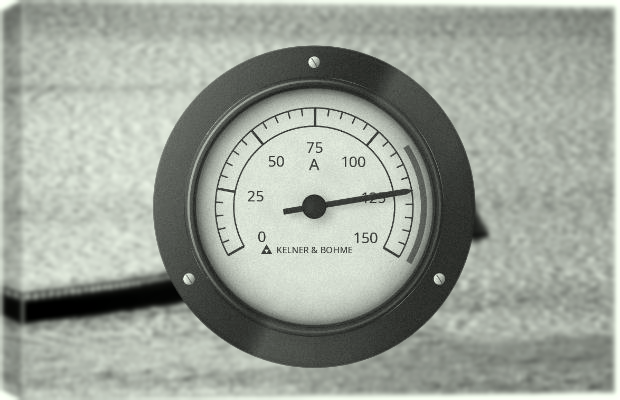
125 A
